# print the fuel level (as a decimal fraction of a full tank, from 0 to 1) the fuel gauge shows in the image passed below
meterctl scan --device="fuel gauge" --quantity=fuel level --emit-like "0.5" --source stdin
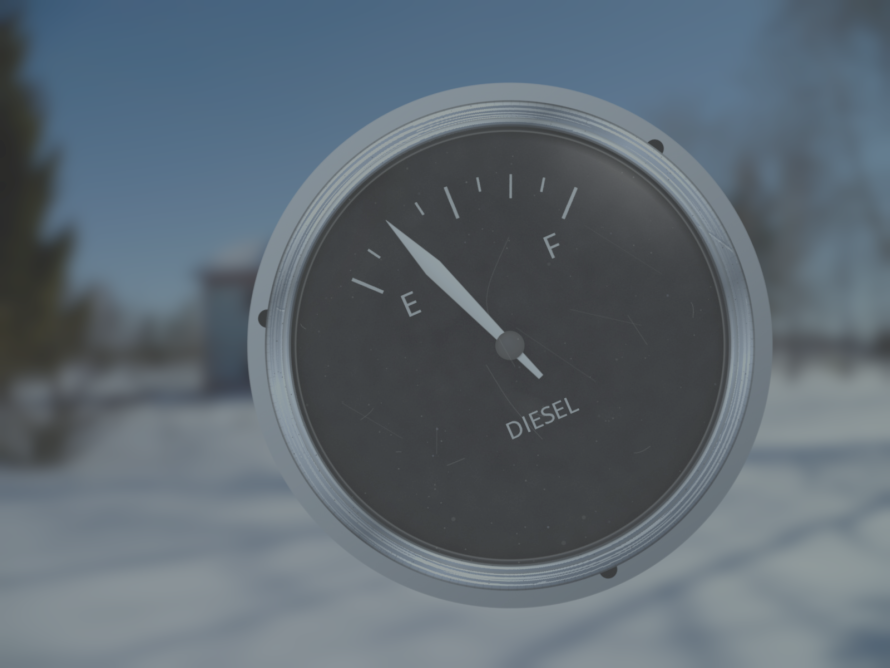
0.25
